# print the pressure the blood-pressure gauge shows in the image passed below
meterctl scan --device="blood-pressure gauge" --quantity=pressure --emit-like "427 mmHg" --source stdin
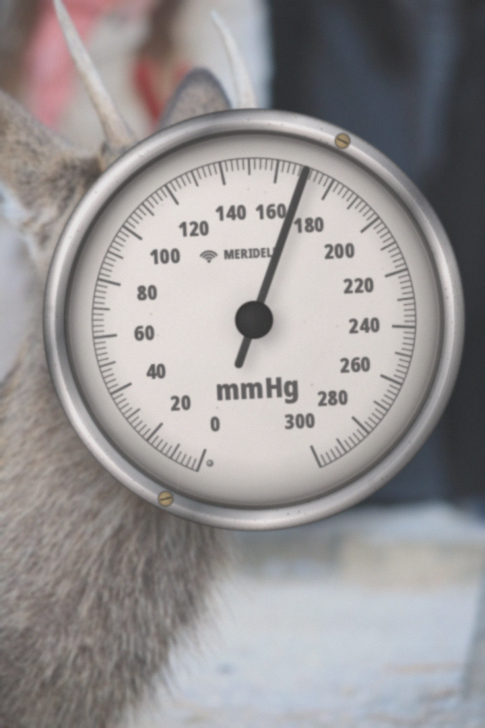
170 mmHg
